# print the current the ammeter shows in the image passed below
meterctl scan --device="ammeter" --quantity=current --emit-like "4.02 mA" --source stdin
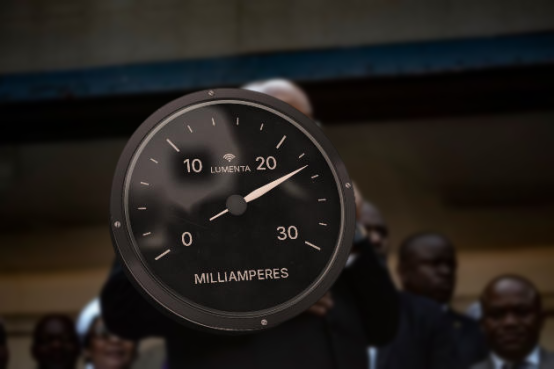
23 mA
